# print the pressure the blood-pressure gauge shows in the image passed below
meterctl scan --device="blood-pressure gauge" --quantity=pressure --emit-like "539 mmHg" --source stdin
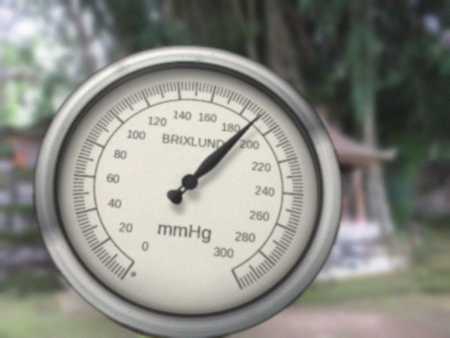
190 mmHg
